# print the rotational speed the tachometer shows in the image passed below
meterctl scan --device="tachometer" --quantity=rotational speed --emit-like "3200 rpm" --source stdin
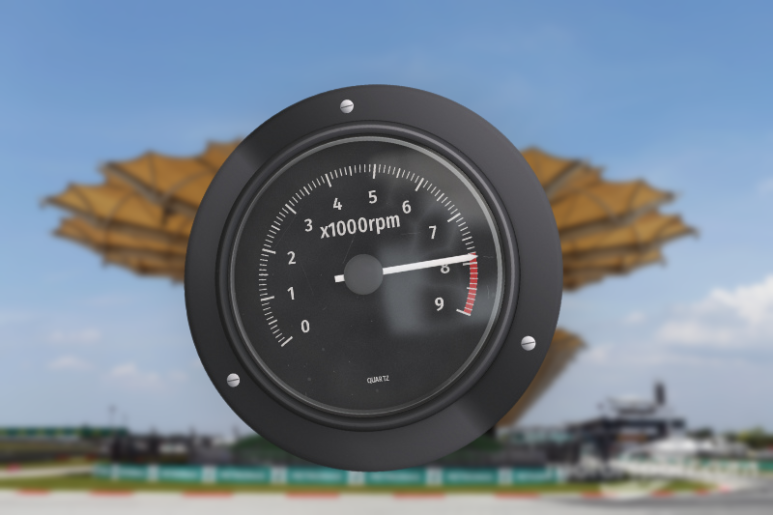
7900 rpm
